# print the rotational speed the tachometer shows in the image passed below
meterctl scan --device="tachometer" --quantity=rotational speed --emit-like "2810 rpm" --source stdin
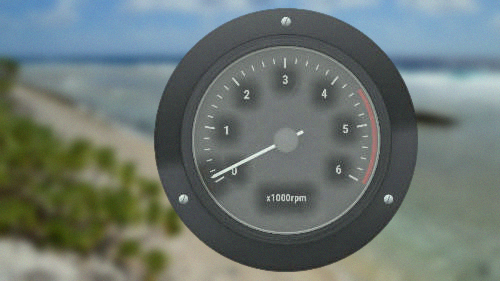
100 rpm
